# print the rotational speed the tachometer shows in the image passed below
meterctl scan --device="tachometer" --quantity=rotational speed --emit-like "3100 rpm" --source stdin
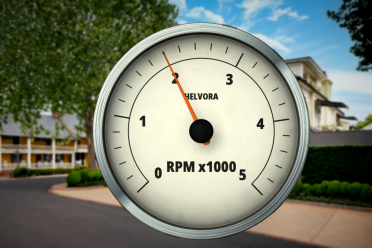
2000 rpm
